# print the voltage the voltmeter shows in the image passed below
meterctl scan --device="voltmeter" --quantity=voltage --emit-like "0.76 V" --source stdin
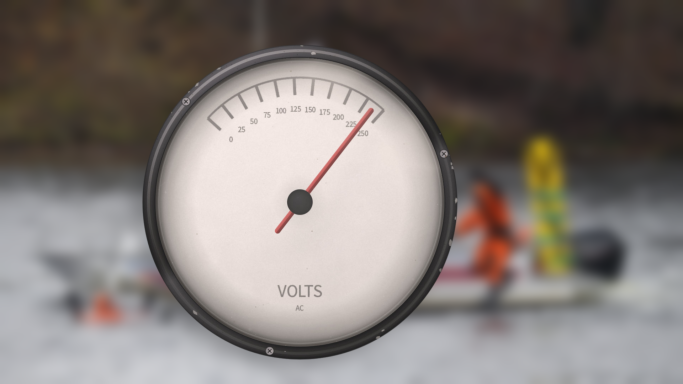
237.5 V
